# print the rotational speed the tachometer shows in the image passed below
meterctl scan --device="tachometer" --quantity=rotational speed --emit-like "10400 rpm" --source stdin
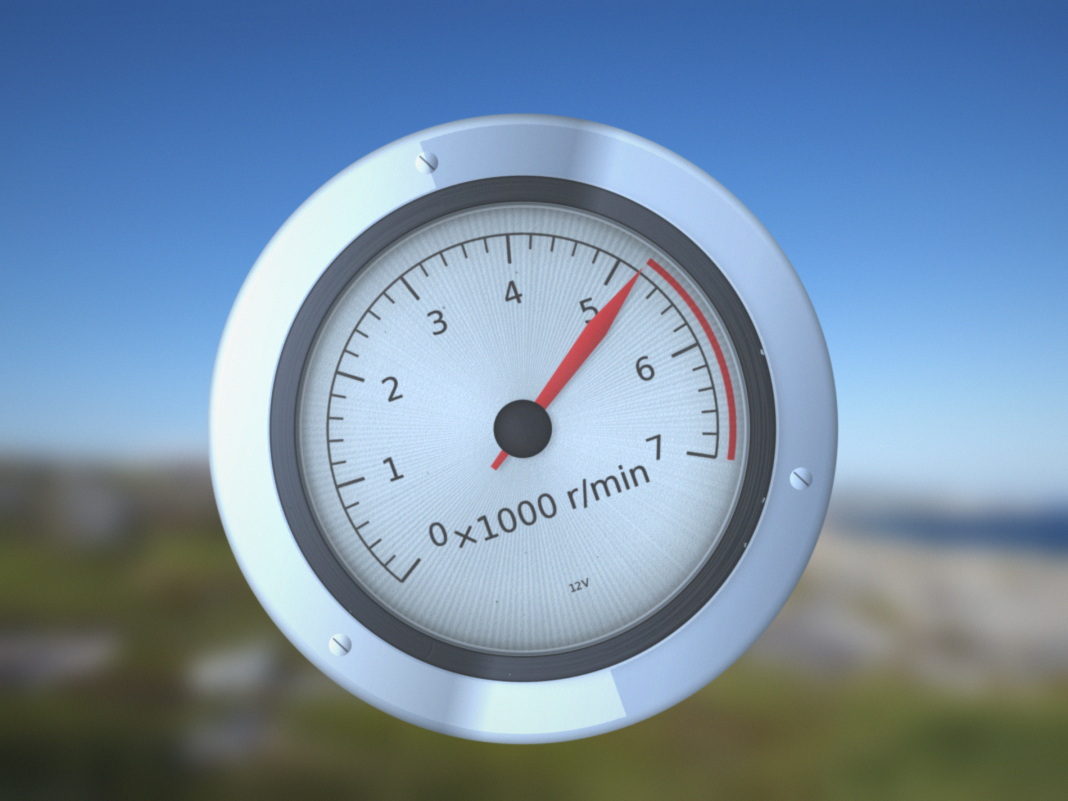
5200 rpm
